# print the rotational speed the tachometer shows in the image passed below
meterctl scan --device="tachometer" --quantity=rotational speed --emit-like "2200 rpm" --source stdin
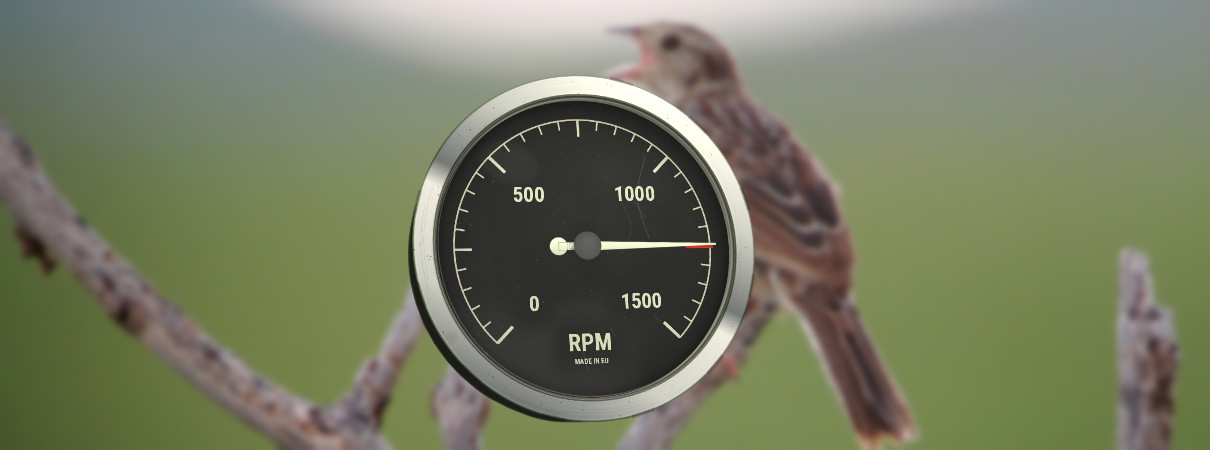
1250 rpm
